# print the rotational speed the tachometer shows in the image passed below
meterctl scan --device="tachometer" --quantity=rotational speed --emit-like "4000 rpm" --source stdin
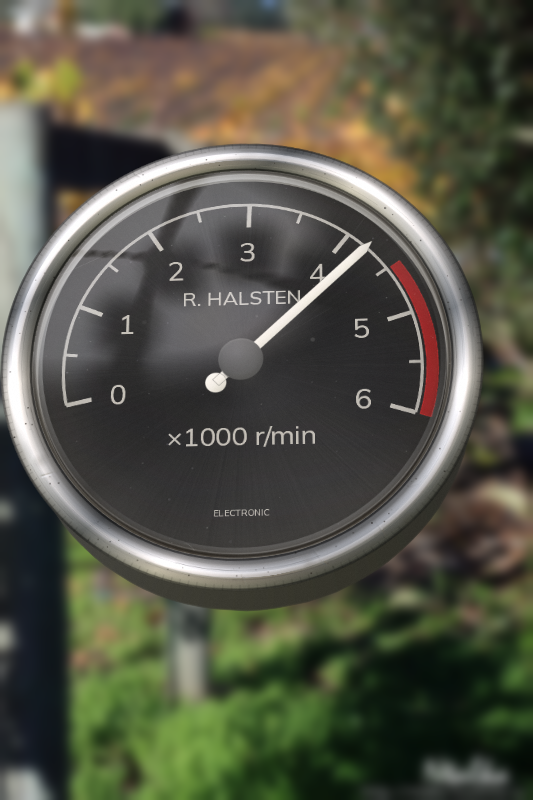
4250 rpm
